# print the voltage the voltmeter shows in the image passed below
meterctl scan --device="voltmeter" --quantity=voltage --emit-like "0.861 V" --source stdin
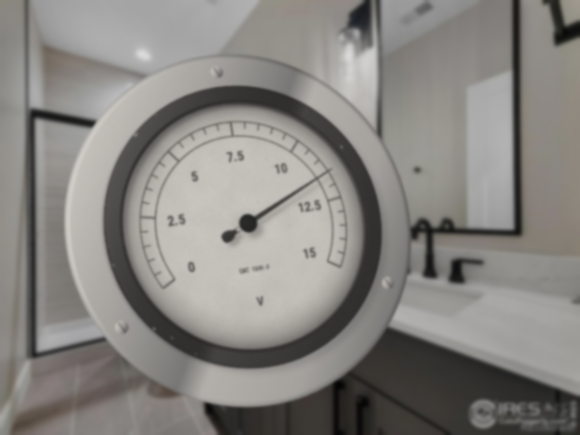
11.5 V
